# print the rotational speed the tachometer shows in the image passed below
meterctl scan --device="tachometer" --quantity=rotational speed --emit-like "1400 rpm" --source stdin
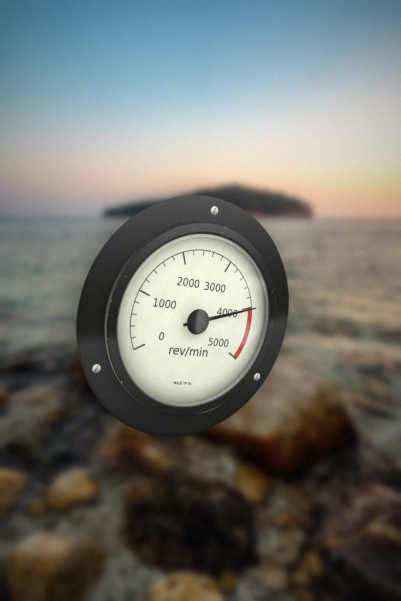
4000 rpm
